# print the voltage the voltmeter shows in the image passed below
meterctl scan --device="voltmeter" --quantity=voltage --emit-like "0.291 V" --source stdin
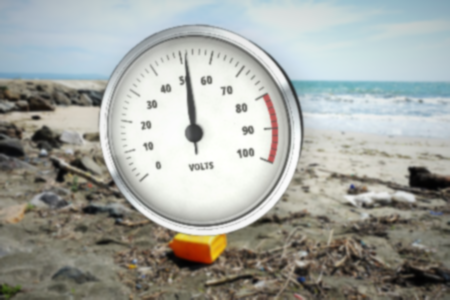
52 V
